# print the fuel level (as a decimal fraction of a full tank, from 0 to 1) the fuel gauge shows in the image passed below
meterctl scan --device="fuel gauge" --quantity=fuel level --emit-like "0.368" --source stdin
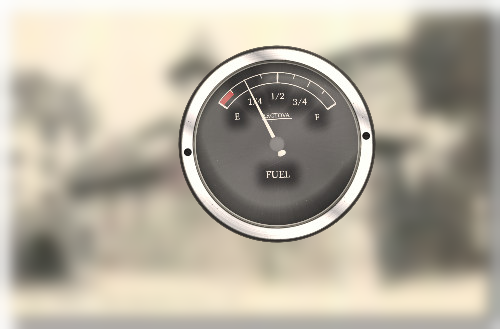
0.25
